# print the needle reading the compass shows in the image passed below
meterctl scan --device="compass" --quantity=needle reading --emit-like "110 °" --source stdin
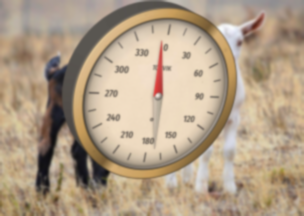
352.5 °
